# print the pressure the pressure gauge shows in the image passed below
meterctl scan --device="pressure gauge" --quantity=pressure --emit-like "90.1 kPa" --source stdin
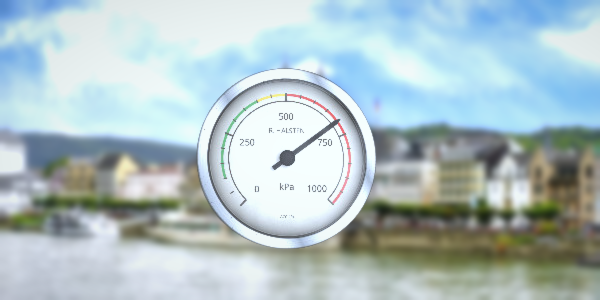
700 kPa
